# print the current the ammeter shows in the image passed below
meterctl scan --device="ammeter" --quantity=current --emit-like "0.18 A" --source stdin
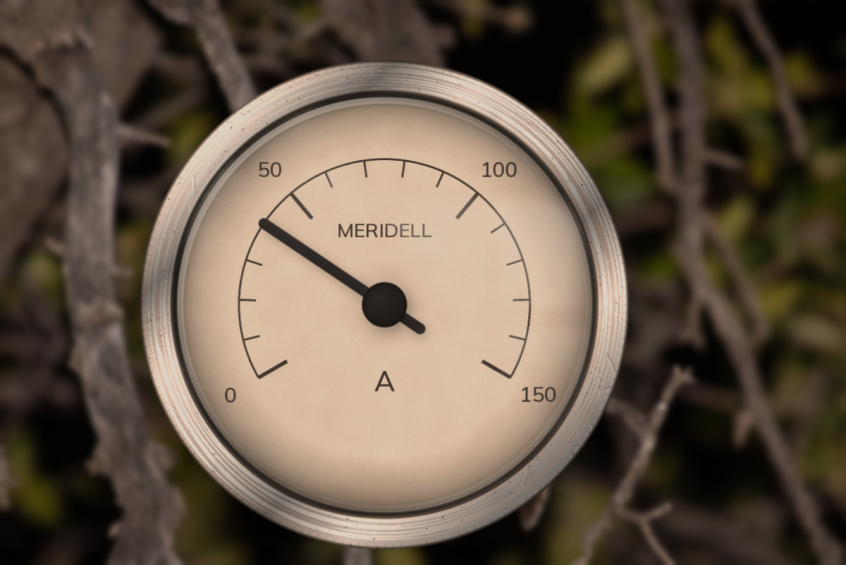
40 A
